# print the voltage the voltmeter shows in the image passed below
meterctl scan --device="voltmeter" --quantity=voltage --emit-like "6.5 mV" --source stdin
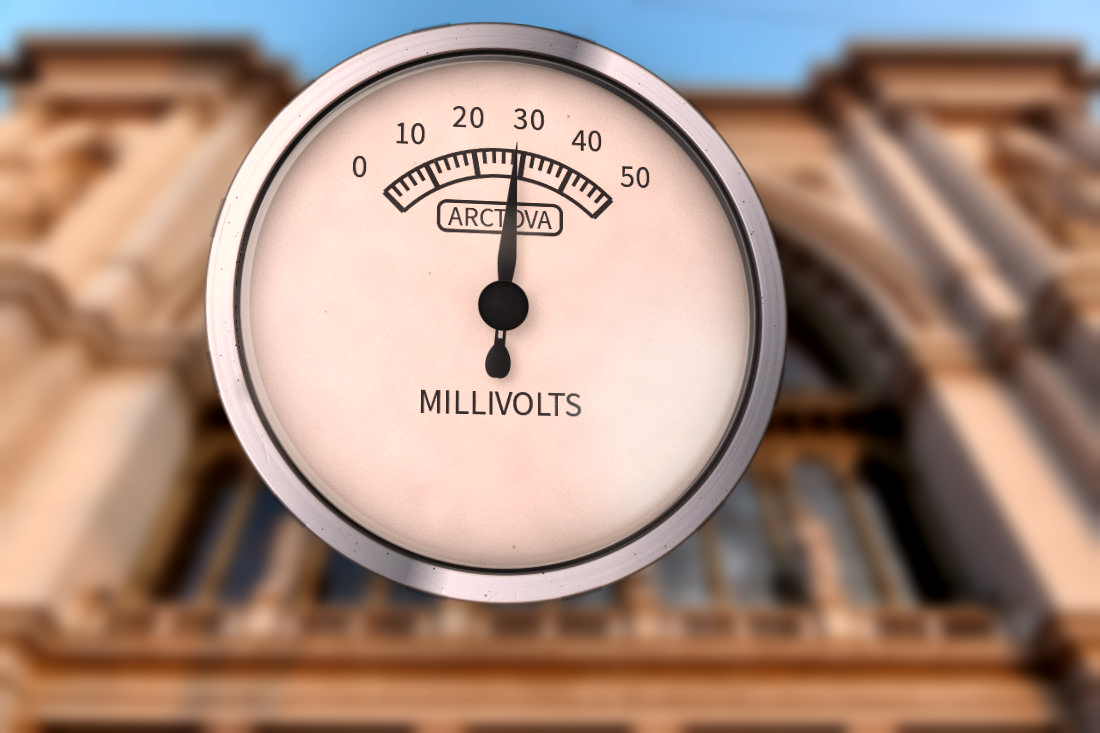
28 mV
